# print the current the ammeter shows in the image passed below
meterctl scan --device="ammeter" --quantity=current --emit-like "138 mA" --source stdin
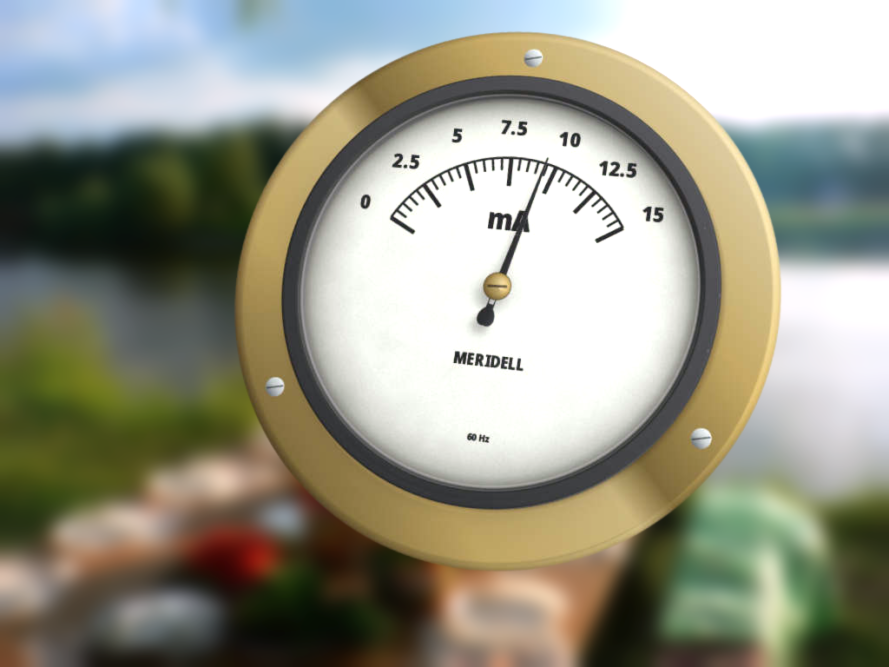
9.5 mA
